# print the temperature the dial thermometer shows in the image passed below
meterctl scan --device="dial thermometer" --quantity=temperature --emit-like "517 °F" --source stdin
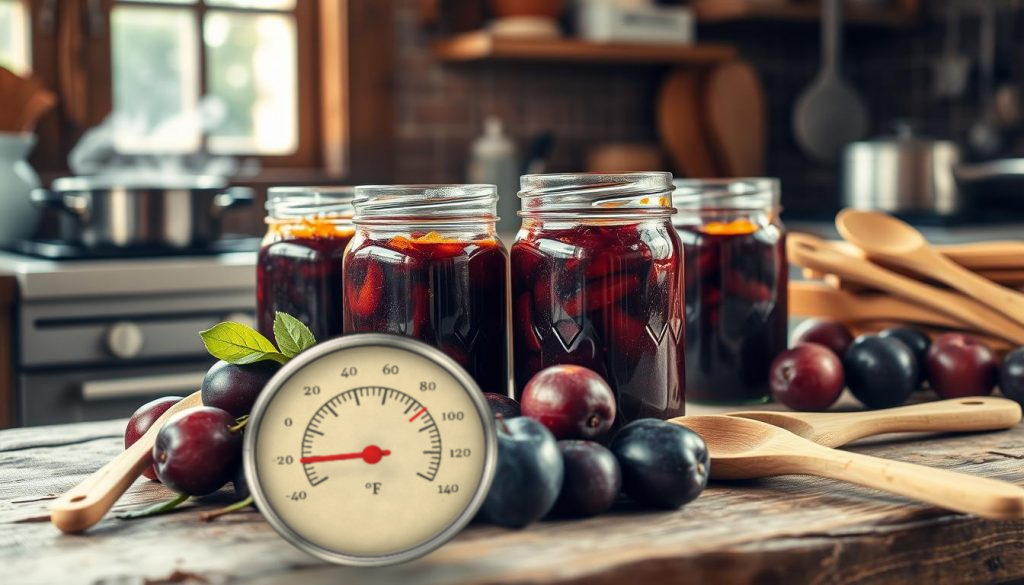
-20 °F
